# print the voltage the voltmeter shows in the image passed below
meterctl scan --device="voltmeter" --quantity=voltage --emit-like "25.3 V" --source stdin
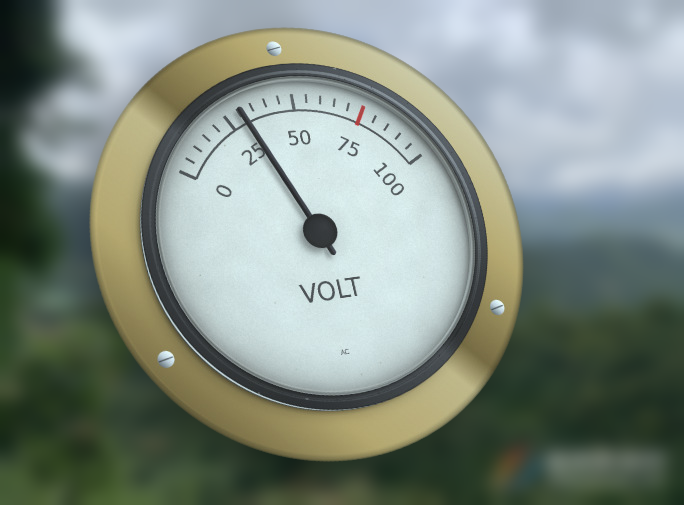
30 V
